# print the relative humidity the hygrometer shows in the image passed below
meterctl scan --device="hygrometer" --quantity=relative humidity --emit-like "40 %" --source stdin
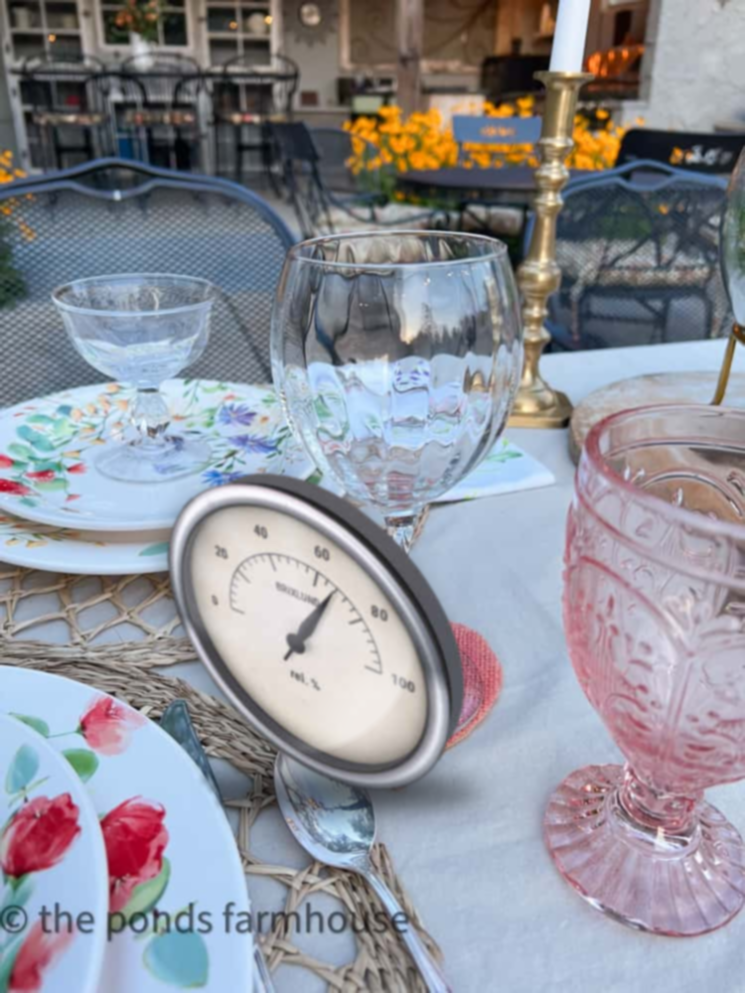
68 %
